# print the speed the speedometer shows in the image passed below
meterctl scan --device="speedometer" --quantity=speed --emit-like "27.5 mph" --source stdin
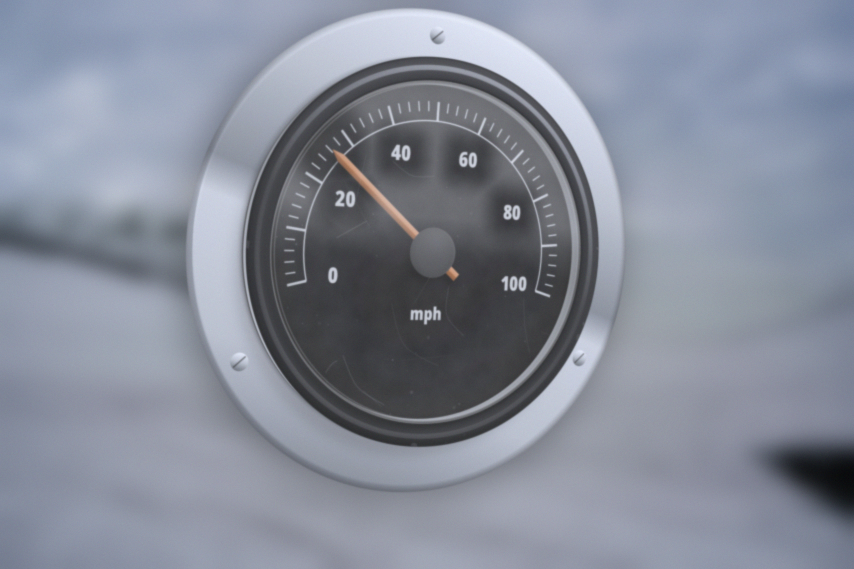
26 mph
